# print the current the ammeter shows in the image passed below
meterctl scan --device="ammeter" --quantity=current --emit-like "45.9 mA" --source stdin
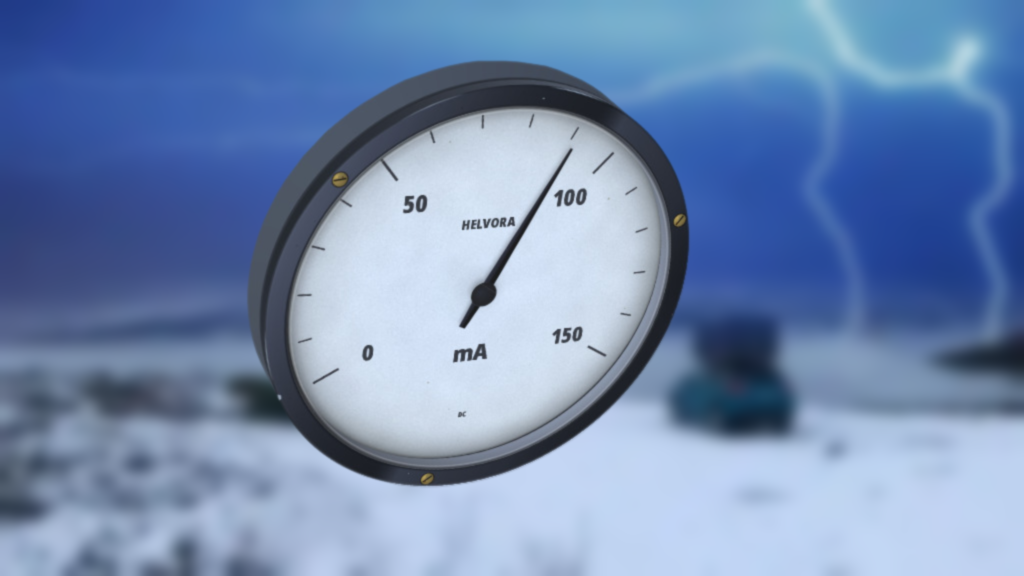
90 mA
